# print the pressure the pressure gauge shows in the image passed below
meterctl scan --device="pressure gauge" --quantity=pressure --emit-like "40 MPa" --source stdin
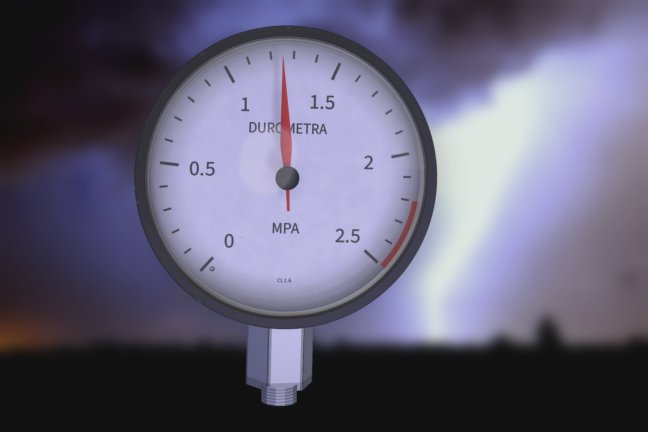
1.25 MPa
